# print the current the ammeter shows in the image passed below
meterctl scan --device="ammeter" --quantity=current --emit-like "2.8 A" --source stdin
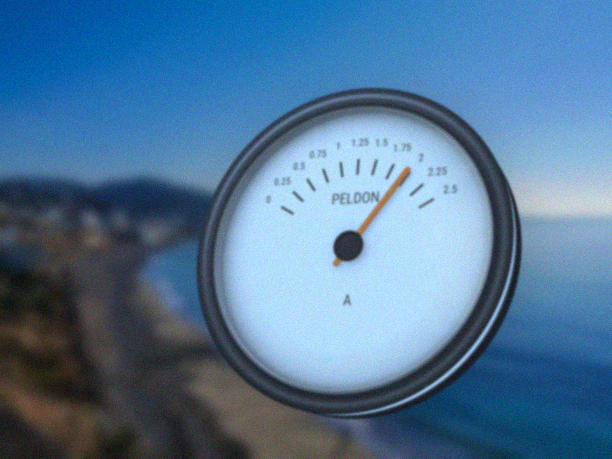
2 A
